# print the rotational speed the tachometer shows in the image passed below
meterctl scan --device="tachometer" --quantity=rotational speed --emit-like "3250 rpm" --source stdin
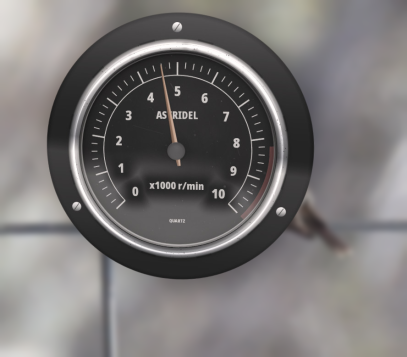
4600 rpm
